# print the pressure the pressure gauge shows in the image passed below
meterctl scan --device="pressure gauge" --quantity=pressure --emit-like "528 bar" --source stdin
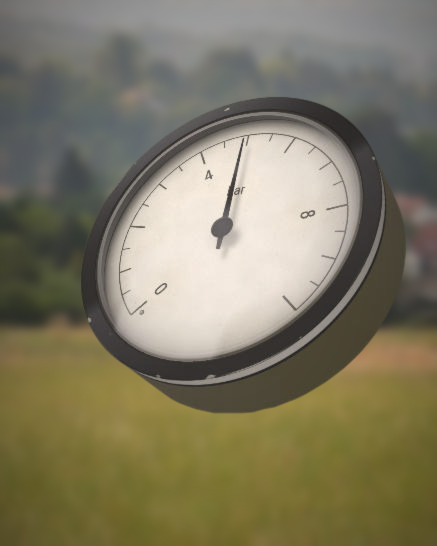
5 bar
